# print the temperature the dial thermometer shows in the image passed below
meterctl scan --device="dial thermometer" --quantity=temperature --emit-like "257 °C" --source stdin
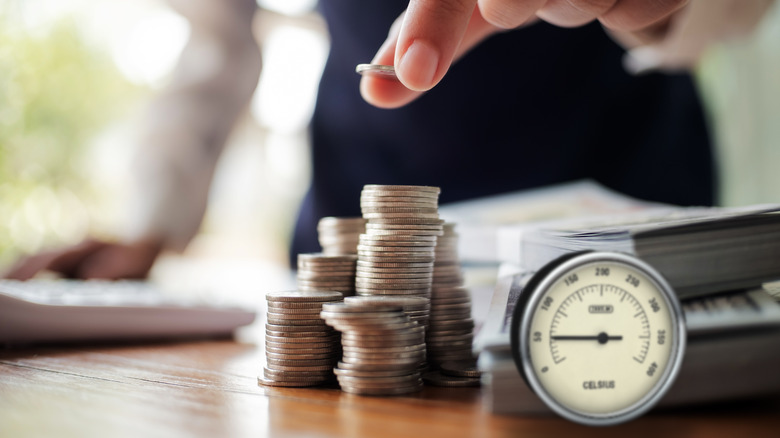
50 °C
